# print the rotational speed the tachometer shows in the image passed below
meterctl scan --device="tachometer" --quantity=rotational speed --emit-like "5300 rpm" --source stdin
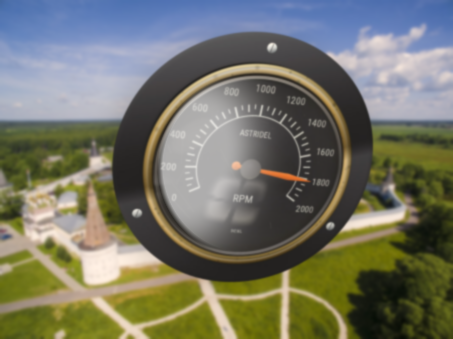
1800 rpm
